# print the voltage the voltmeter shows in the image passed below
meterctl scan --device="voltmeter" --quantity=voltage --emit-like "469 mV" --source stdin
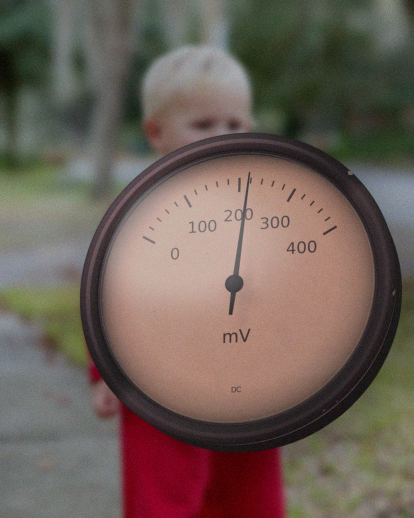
220 mV
